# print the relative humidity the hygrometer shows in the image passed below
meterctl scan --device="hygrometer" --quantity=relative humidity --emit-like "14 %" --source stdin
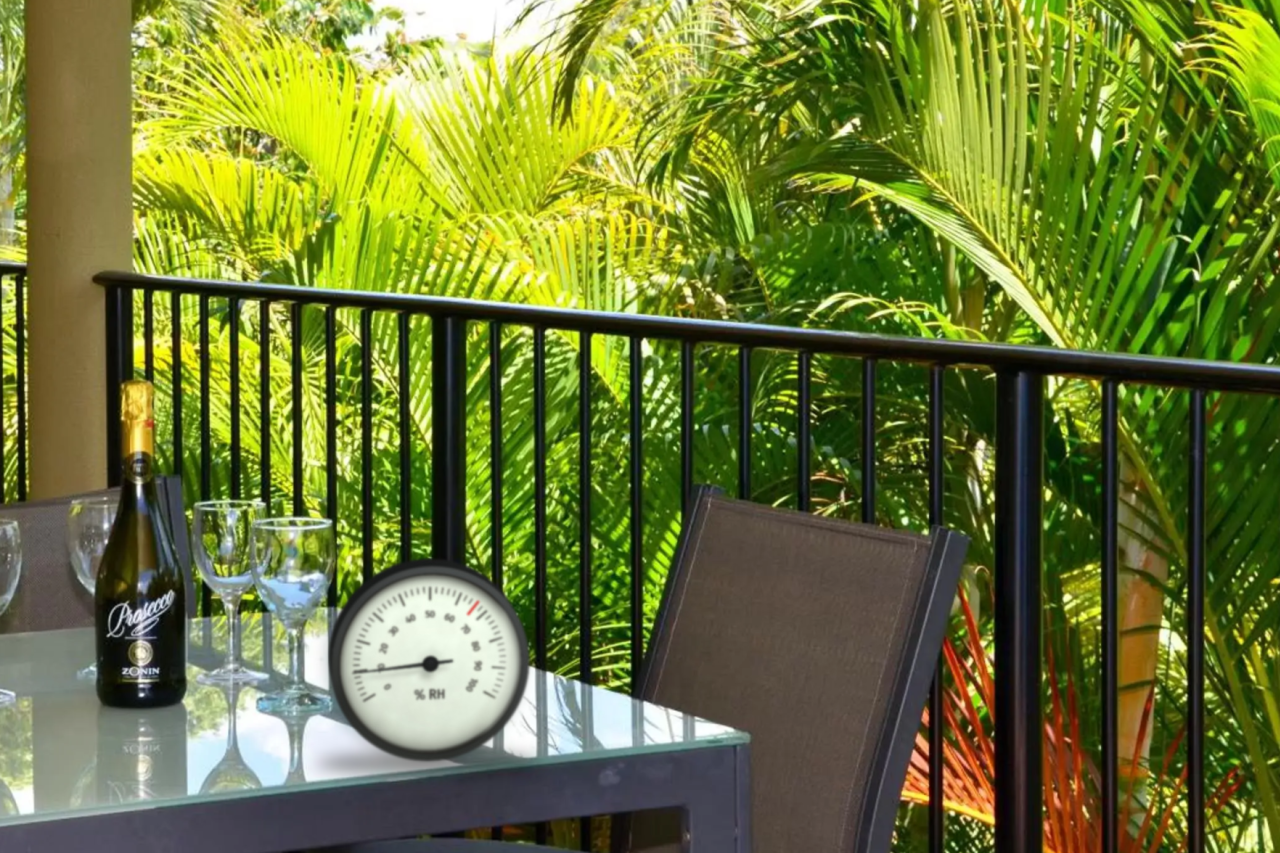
10 %
